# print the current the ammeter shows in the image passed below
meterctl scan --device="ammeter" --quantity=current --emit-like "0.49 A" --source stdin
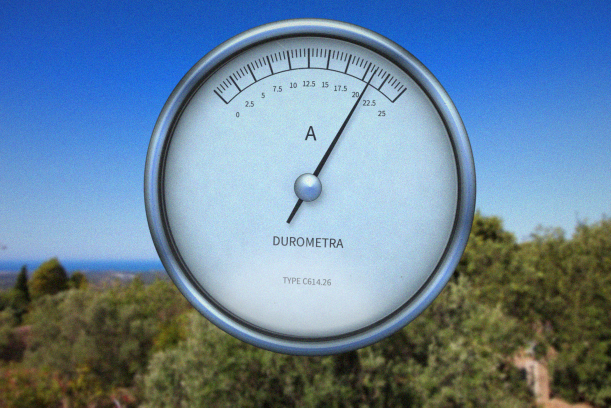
21 A
